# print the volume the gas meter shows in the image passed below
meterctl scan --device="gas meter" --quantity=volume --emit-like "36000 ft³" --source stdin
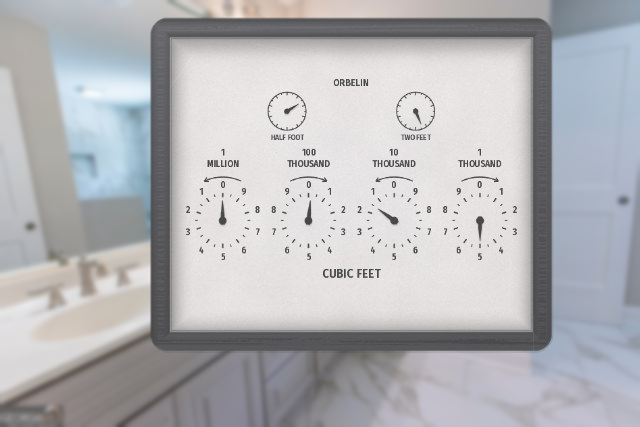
1500 ft³
